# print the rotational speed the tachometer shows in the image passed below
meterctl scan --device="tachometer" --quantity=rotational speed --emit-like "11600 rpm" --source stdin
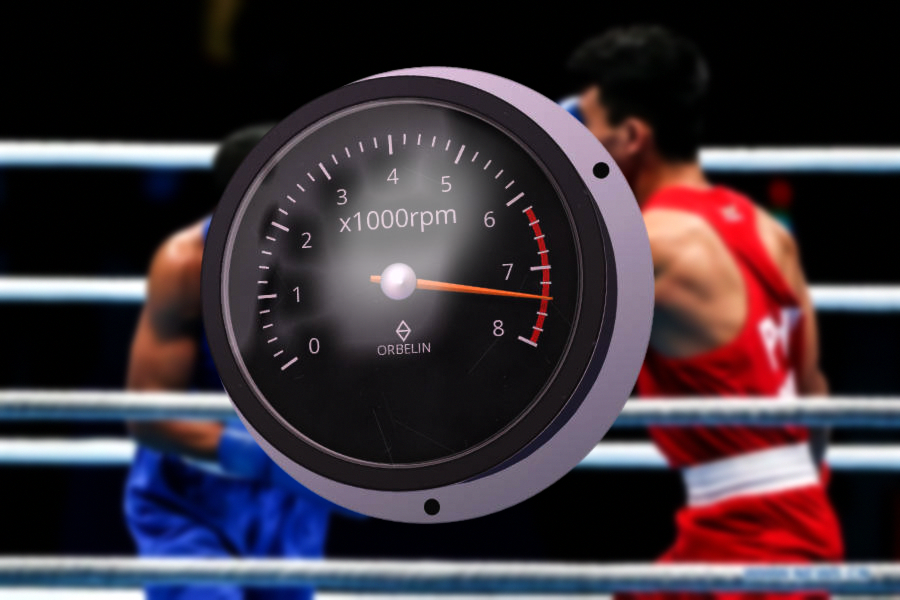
7400 rpm
